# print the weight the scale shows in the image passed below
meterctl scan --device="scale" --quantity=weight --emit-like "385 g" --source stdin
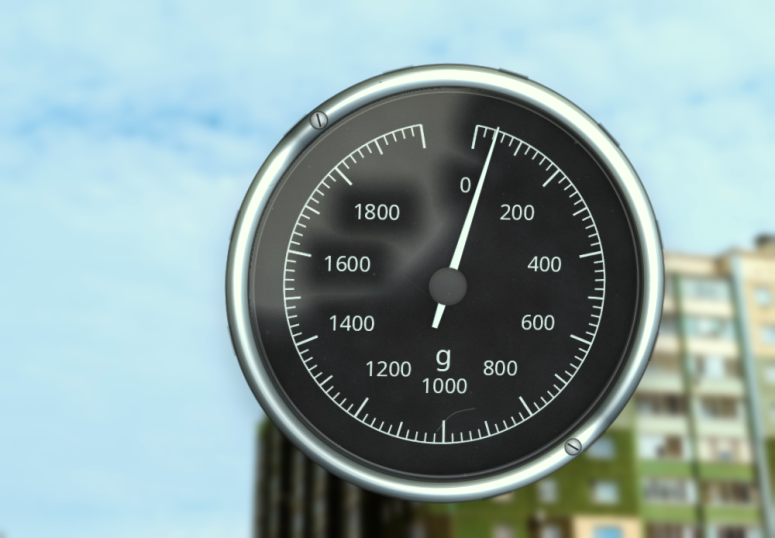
40 g
